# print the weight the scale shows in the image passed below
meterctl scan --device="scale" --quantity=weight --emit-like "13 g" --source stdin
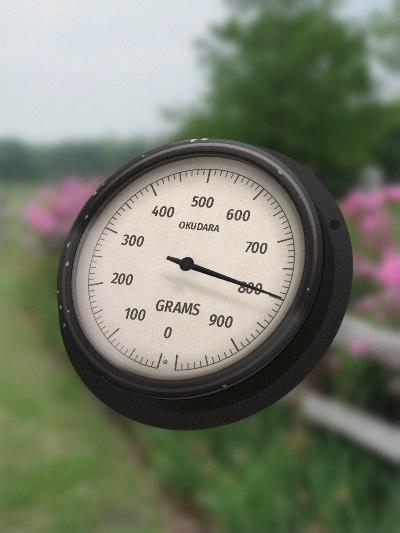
800 g
